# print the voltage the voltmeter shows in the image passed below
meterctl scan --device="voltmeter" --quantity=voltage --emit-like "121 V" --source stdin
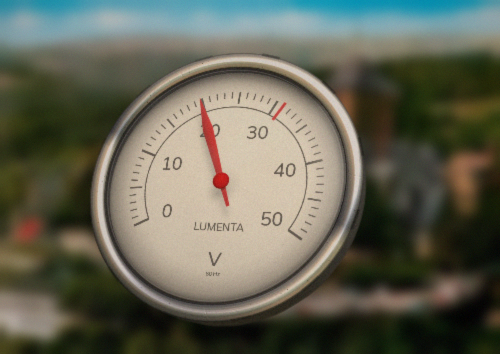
20 V
